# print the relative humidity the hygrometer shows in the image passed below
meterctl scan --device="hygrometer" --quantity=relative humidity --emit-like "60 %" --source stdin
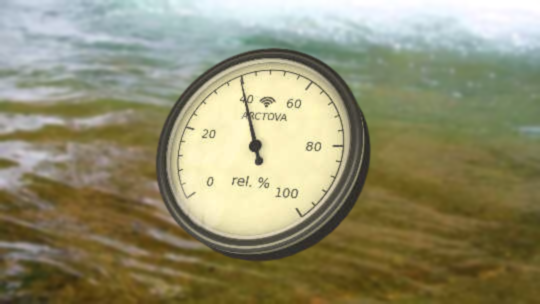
40 %
